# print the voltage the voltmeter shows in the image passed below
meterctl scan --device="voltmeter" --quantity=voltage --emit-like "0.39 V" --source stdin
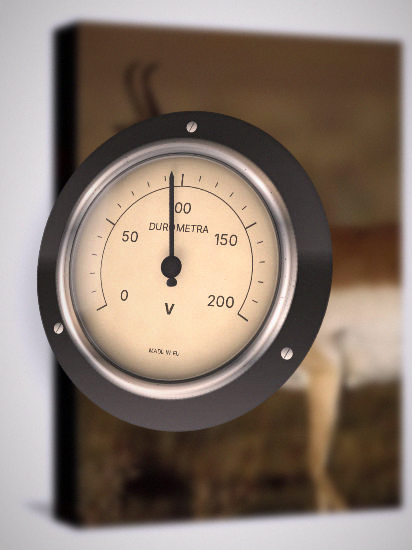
95 V
